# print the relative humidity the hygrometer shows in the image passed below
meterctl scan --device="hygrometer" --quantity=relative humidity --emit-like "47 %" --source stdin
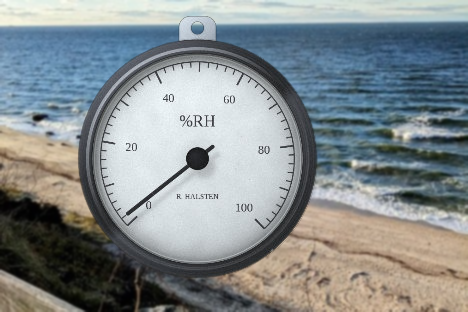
2 %
